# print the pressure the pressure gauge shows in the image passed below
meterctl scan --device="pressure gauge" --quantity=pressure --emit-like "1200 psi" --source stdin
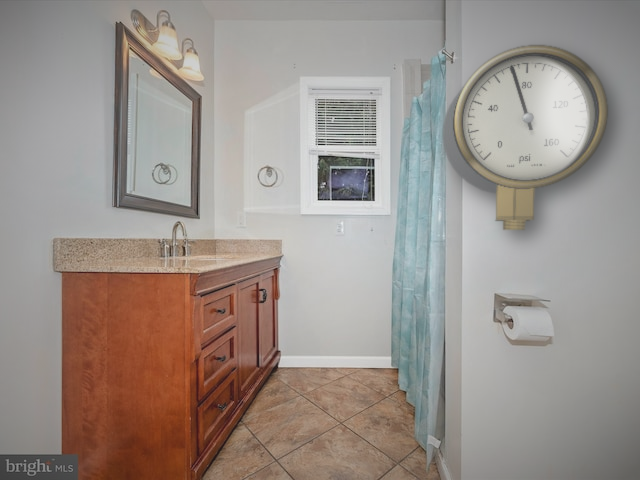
70 psi
